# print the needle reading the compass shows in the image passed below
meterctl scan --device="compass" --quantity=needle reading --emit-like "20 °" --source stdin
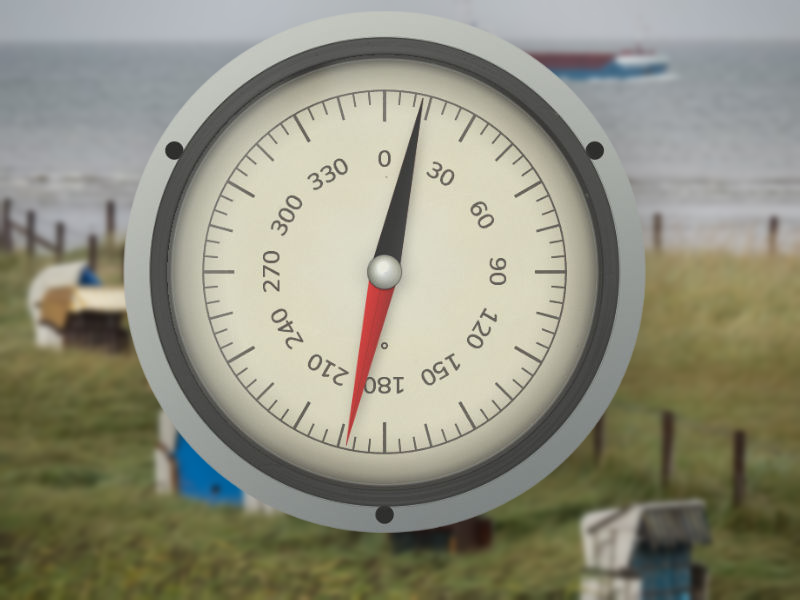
192.5 °
